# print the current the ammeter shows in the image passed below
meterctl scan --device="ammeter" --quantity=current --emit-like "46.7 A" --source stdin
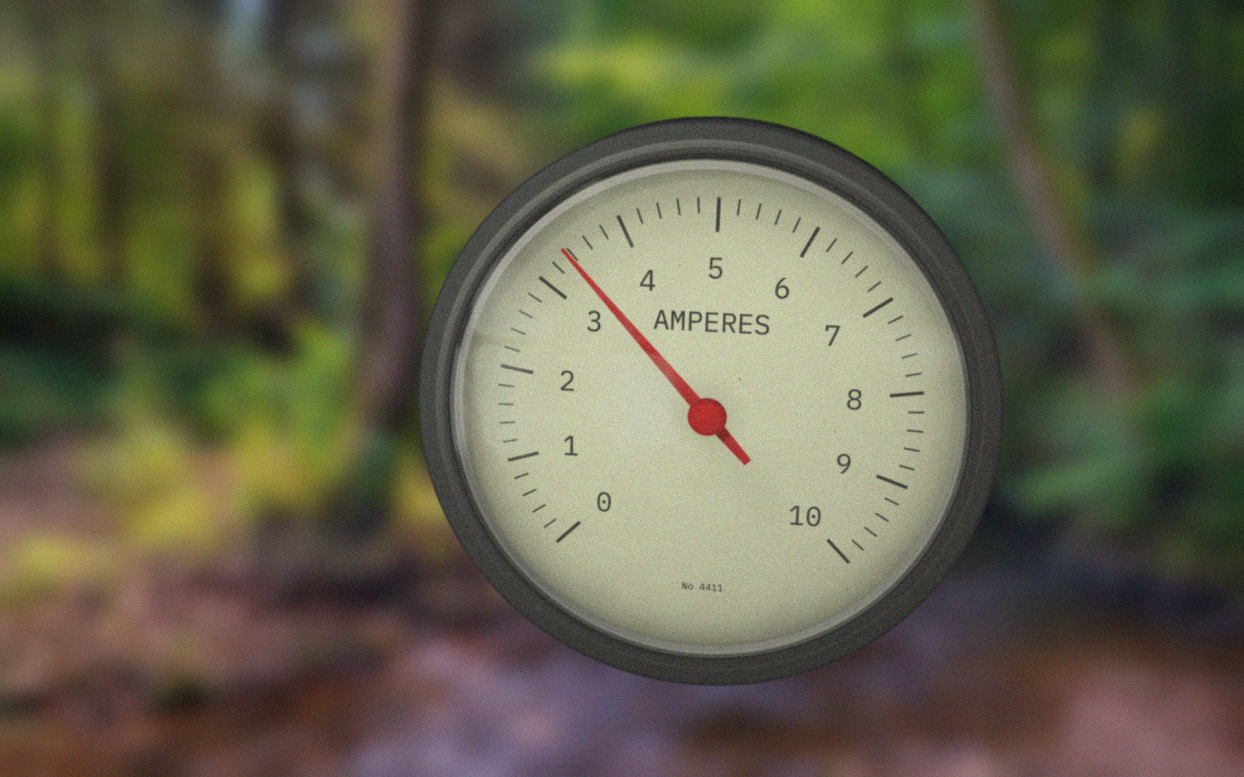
3.4 A
